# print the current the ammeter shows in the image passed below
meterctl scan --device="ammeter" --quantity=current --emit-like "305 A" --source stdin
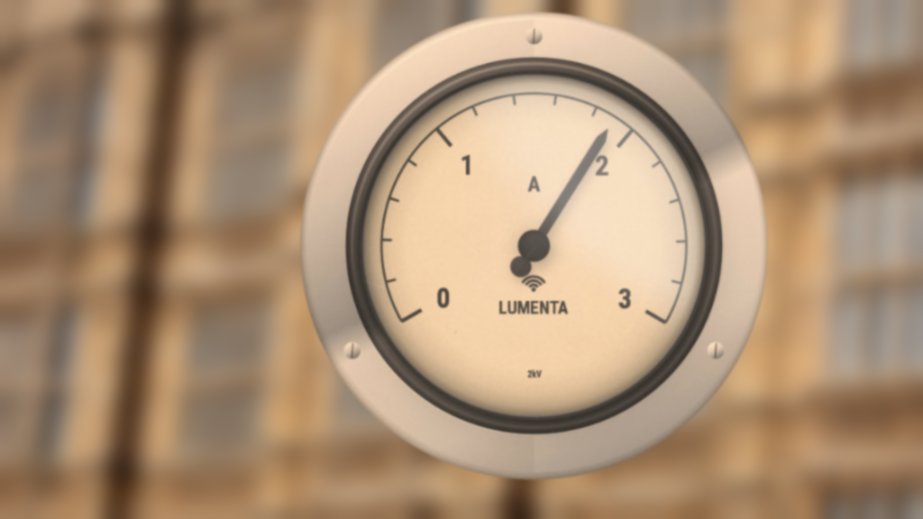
1.9 A
